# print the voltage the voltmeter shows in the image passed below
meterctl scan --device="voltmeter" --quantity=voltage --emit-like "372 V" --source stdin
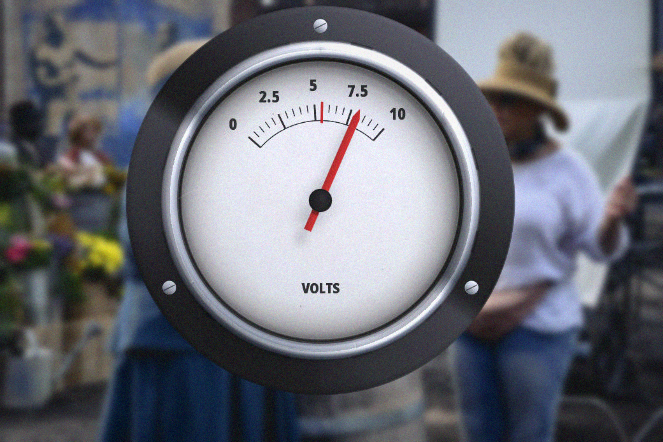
8 V
